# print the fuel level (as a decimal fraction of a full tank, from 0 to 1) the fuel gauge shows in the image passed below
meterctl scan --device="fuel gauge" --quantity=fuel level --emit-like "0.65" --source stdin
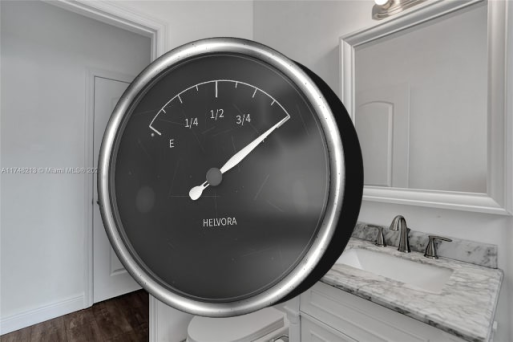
1
